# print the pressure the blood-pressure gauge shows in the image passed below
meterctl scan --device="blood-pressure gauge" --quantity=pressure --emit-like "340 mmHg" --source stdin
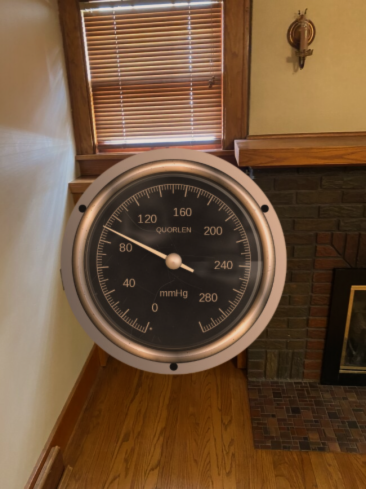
90 mmHg
